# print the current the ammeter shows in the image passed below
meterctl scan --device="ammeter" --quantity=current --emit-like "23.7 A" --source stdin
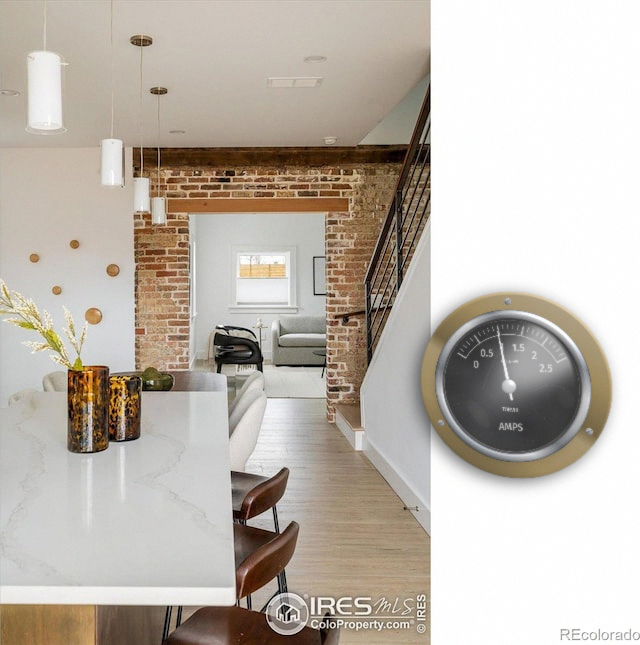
1 A
